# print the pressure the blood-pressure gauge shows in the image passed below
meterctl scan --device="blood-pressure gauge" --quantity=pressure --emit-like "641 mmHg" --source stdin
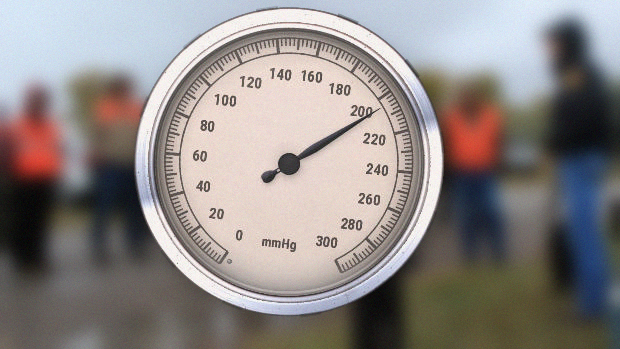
204 mmHg
